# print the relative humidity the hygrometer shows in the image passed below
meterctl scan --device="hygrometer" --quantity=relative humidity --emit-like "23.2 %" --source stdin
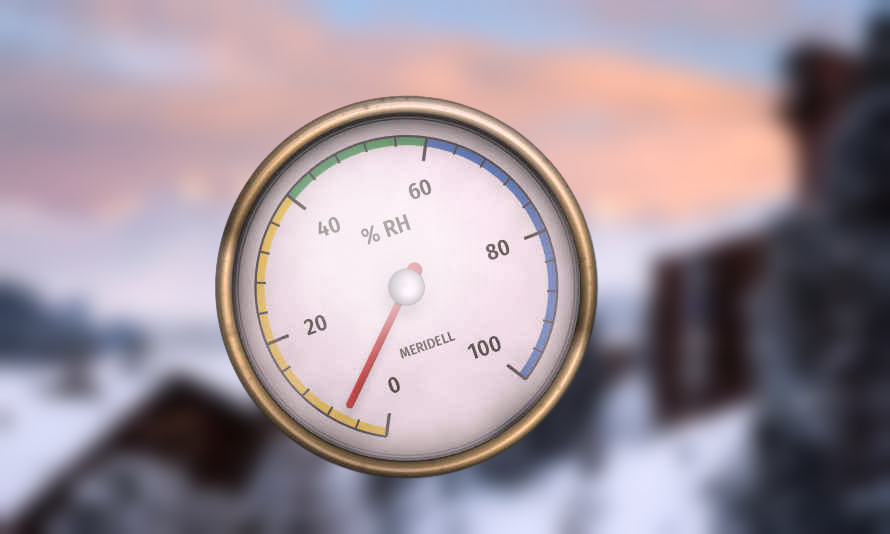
6 %
